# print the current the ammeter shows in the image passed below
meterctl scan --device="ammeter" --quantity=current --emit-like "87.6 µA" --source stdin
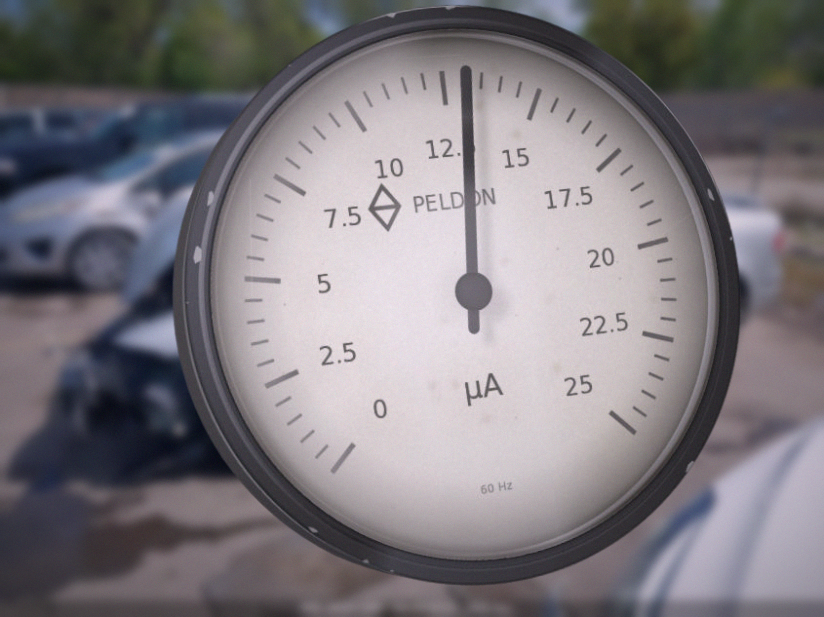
13 µA
